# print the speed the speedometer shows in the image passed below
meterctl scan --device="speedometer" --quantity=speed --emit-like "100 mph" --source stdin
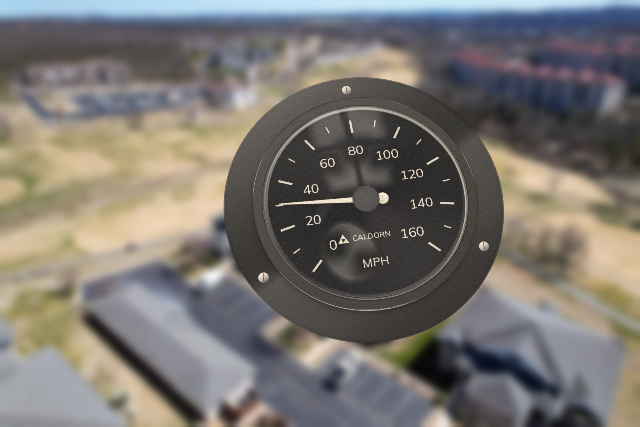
30 mph
